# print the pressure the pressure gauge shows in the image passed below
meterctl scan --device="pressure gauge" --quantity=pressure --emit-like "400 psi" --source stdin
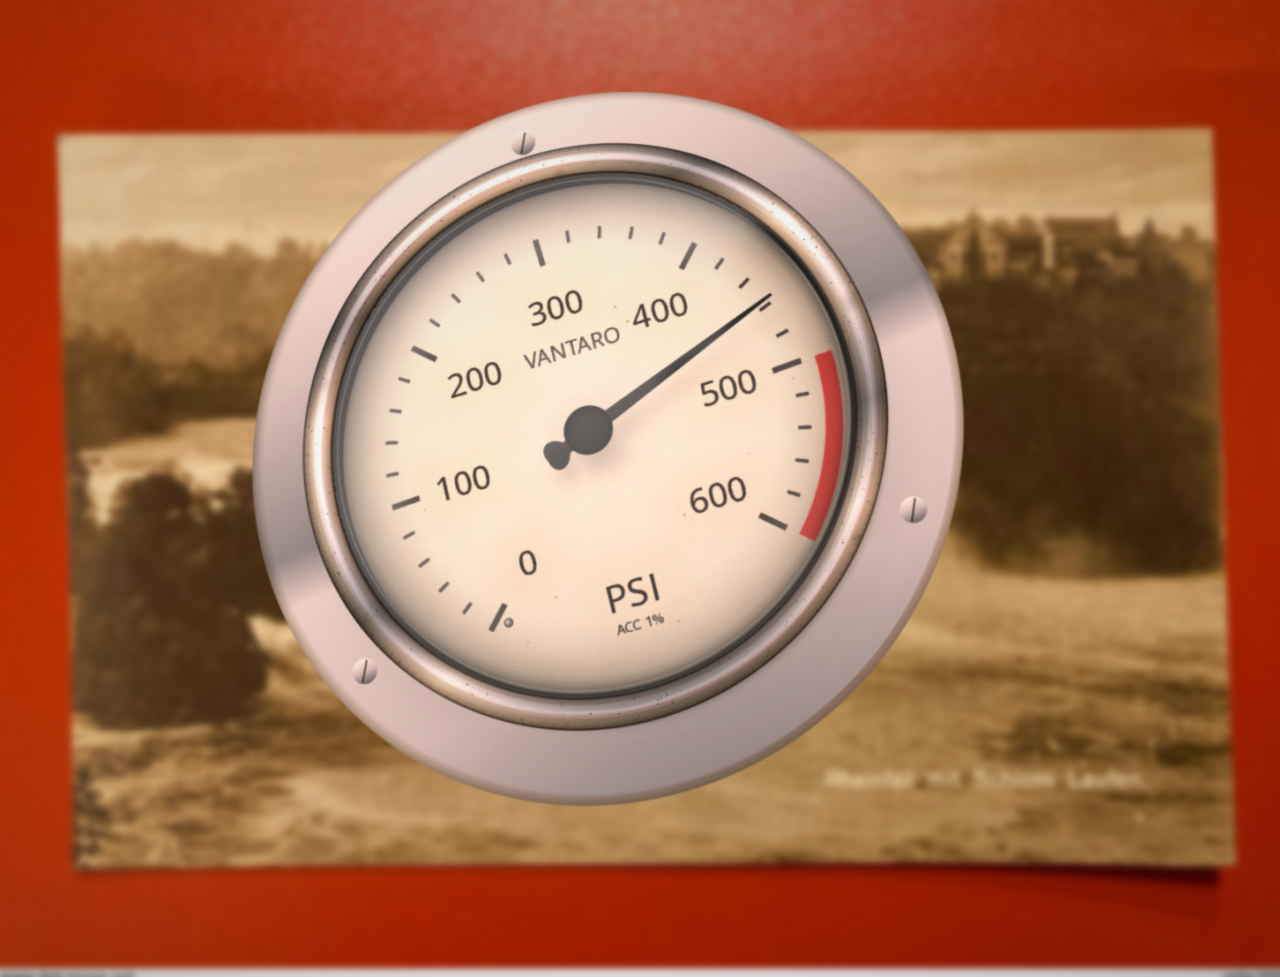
460 psi
